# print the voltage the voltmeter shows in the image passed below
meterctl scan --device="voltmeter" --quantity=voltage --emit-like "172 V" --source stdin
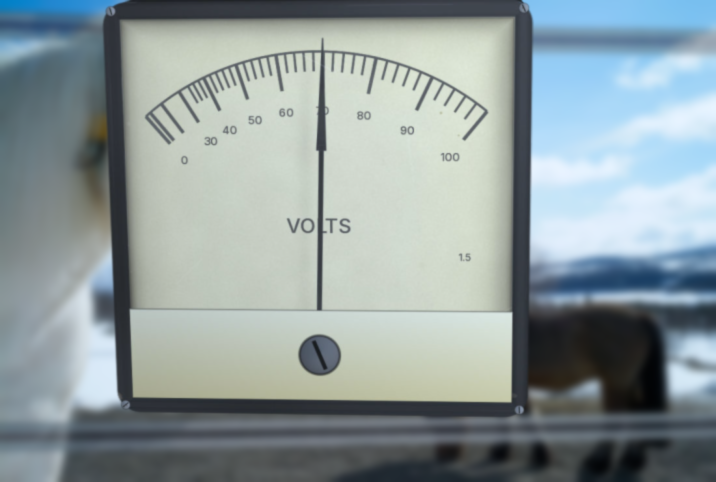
70 V
